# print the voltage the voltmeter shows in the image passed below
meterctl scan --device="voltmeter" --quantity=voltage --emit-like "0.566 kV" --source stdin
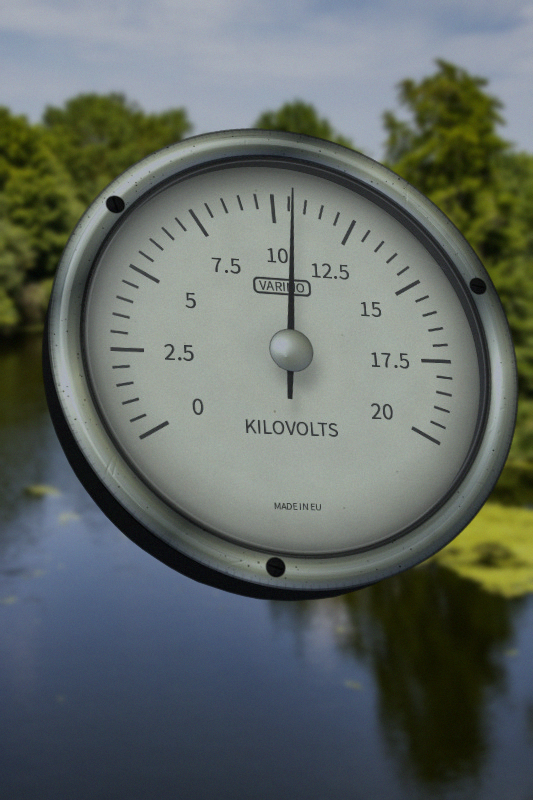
10.5 kV
